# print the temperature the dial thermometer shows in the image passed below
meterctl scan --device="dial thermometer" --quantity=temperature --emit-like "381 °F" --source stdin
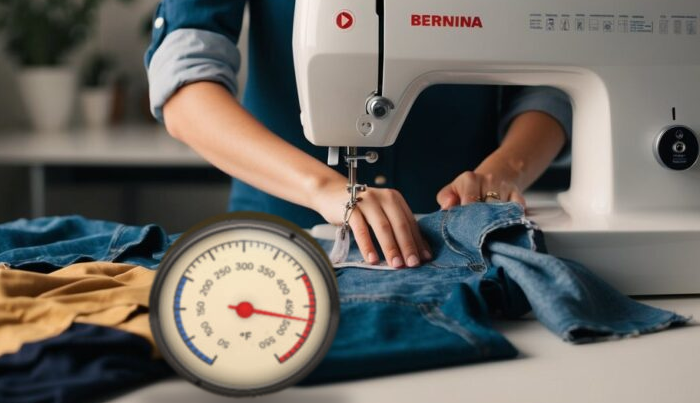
470 °F
